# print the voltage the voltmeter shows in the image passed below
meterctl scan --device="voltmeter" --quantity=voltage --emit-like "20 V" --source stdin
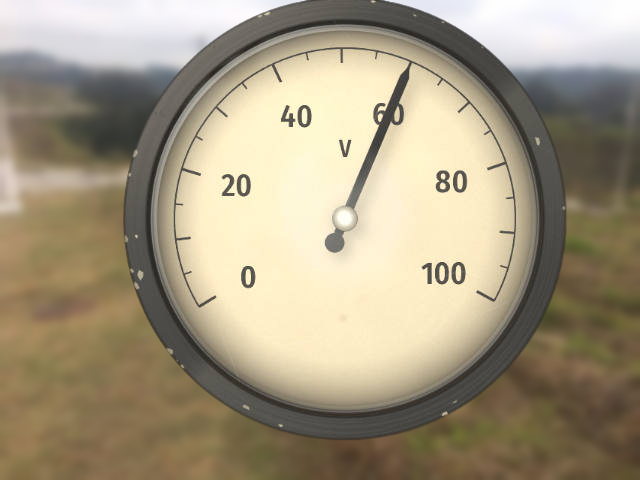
60 V
